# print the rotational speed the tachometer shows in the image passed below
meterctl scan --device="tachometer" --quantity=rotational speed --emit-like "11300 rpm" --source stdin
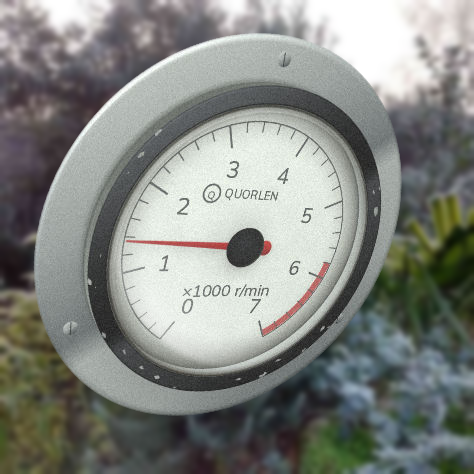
1400 rpm
